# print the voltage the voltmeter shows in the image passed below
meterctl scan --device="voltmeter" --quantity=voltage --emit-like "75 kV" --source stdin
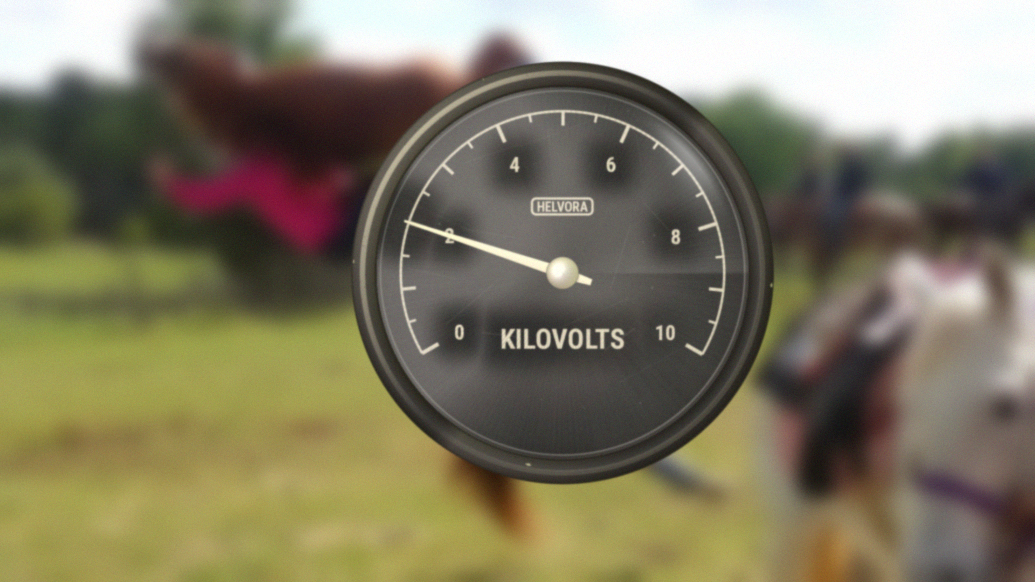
2 kV
